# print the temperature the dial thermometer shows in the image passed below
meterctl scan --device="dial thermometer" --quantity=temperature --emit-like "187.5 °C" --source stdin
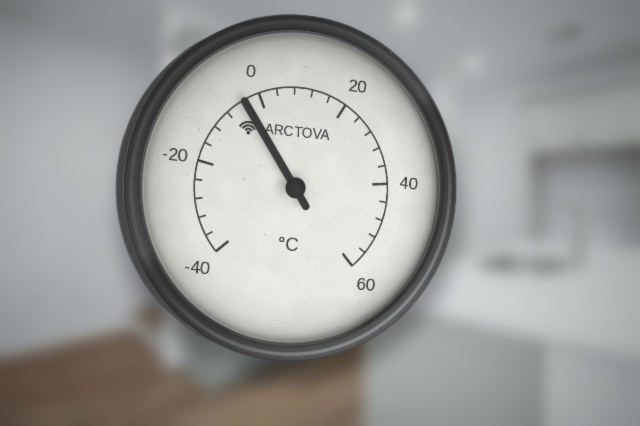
-4 °C
